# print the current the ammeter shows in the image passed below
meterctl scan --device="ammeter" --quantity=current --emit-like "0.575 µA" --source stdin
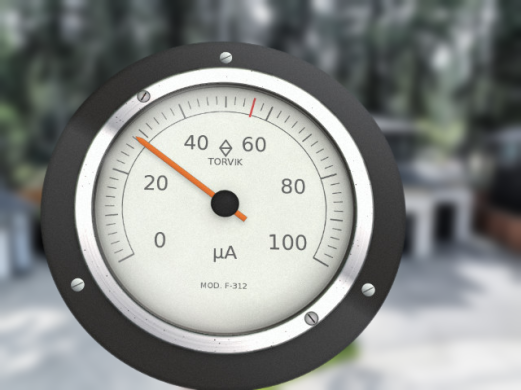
28 µA
